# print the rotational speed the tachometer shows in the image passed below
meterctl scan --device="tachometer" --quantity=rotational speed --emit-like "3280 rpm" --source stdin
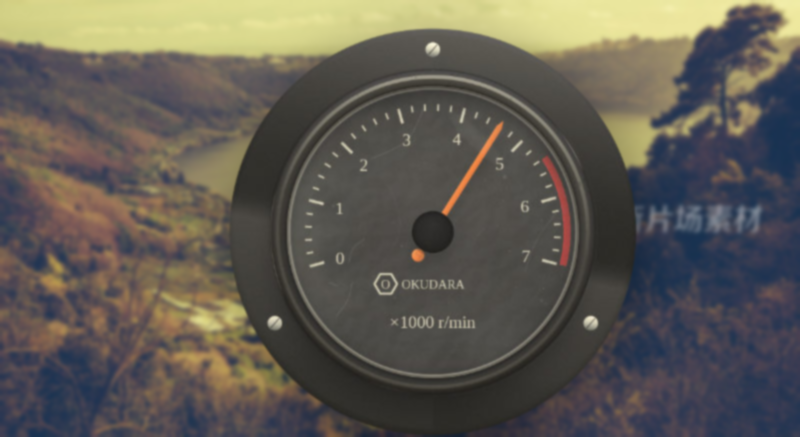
4600 rpm
